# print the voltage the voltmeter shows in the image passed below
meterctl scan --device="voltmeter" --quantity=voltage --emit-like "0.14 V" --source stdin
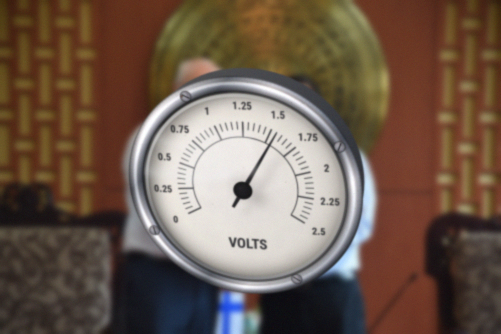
1.55 V
